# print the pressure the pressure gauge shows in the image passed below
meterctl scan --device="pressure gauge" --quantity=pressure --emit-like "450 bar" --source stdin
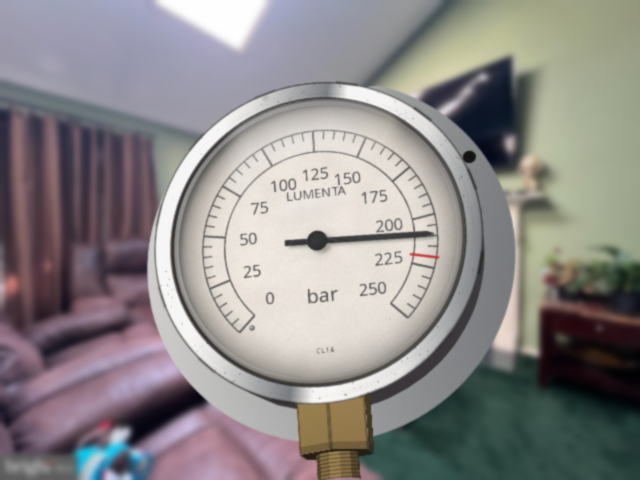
210 bar
